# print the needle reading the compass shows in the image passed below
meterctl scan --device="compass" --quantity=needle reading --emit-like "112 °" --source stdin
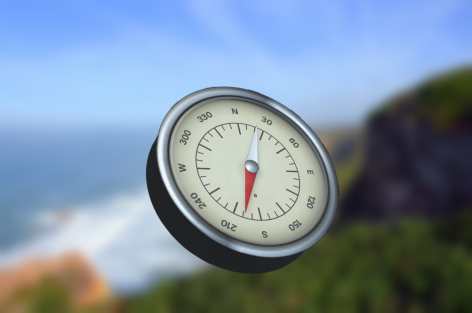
200 °
